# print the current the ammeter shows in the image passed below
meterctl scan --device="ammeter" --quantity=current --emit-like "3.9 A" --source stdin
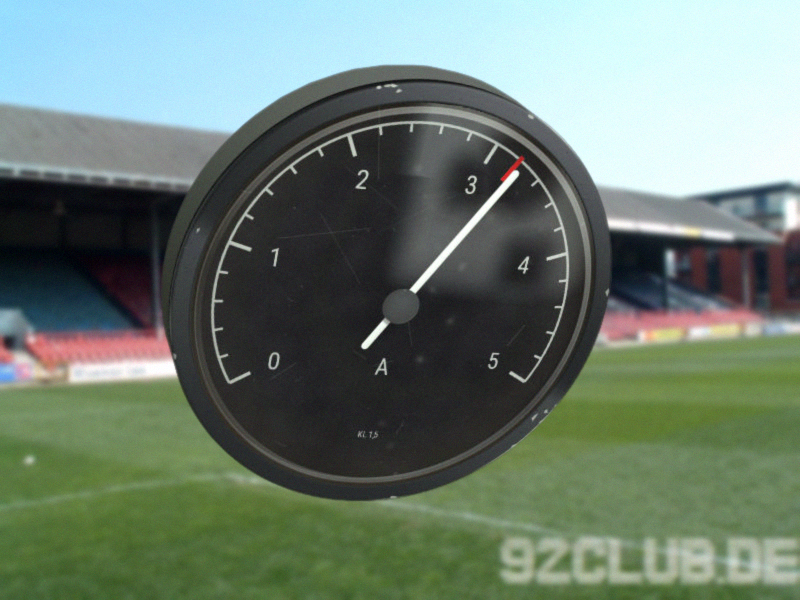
3.2 A
